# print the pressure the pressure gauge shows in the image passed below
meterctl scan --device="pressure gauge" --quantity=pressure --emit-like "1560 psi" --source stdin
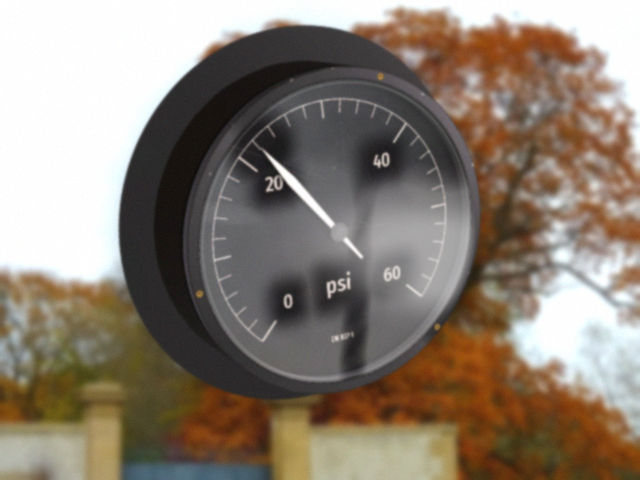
22 psi
